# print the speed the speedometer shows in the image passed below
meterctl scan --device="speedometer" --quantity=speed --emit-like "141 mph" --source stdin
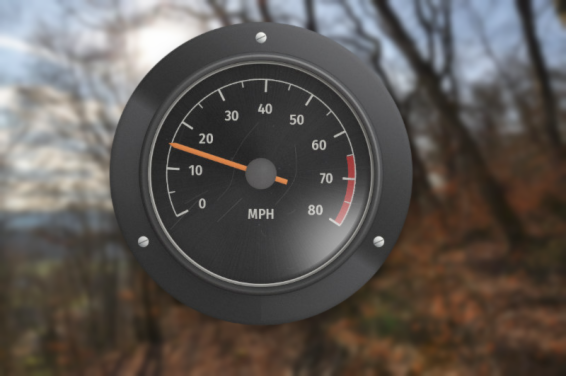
15 mph
